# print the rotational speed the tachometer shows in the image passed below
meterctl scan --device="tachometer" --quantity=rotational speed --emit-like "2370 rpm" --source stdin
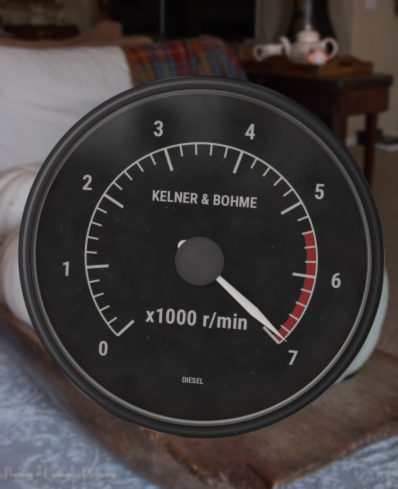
6900 rpm
